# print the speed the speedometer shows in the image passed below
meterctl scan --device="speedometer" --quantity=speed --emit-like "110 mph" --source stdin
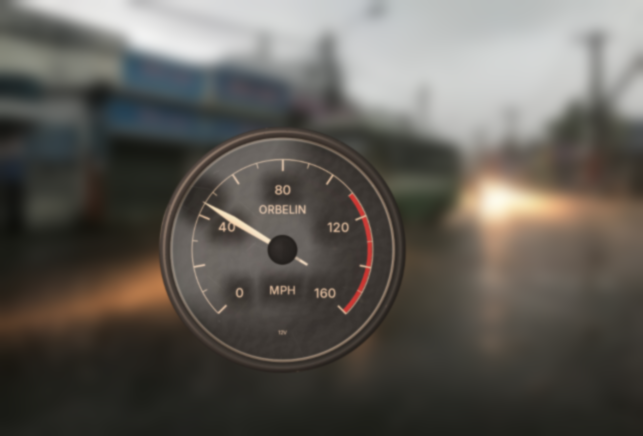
45 mph
